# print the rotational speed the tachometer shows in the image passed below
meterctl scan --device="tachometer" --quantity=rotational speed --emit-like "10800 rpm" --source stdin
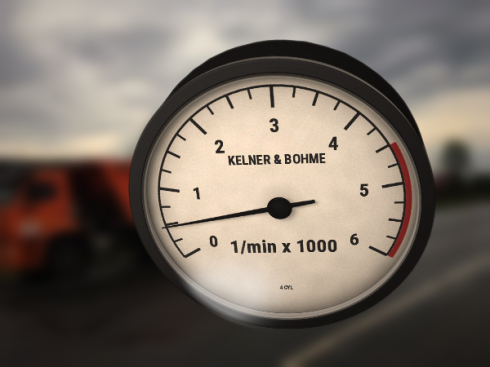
500 rpm
